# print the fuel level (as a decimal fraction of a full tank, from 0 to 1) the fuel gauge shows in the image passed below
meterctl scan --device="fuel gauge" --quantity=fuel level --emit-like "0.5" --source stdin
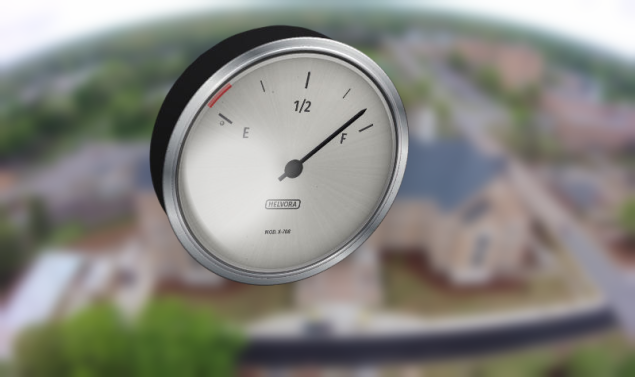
0.875
